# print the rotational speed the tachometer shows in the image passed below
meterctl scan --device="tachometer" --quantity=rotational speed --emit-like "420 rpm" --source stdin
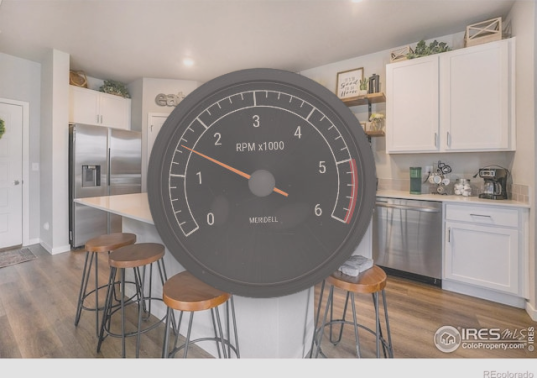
1500 rpm
